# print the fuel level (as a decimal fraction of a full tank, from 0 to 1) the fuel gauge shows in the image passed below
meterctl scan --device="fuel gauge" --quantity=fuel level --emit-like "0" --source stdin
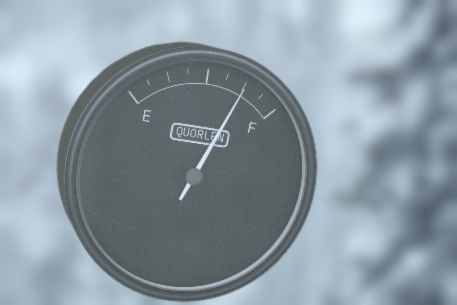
0.75
